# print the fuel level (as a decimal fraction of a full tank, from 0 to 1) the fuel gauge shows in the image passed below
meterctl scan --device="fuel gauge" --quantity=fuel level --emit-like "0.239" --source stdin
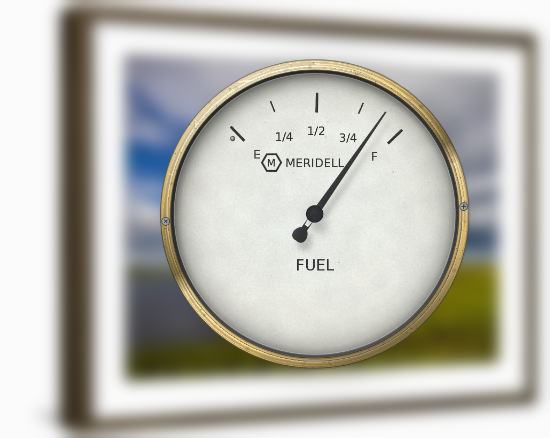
0.875
